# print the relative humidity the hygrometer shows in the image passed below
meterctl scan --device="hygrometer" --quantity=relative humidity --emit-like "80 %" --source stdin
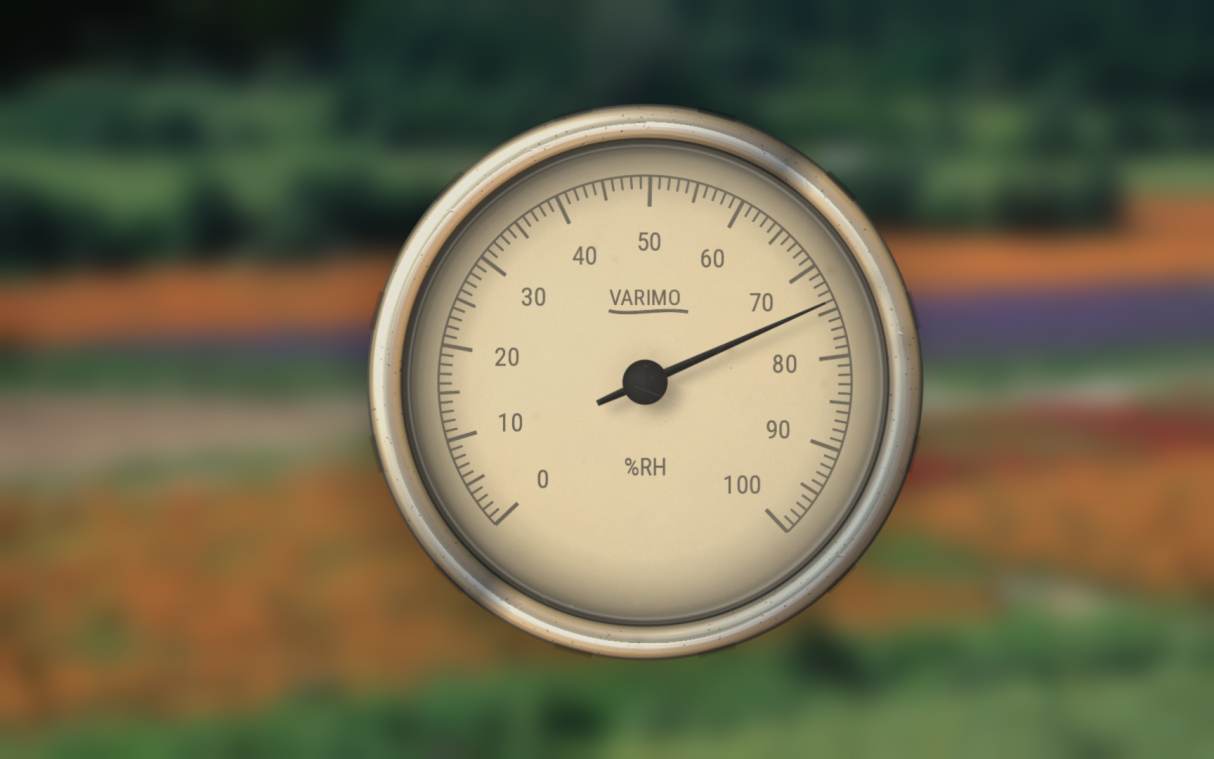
74 %
